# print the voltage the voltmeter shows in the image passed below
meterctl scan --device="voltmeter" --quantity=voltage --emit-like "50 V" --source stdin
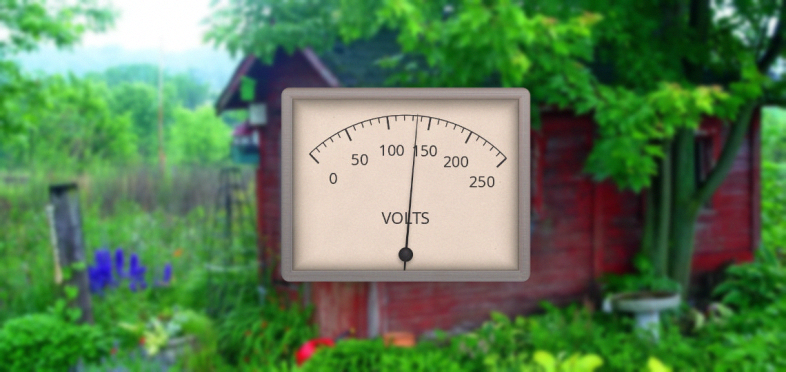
135 V
